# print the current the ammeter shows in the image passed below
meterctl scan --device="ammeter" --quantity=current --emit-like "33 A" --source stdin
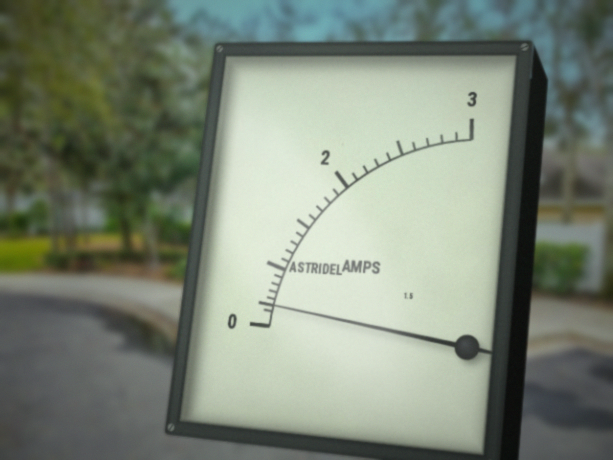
0.5 A
